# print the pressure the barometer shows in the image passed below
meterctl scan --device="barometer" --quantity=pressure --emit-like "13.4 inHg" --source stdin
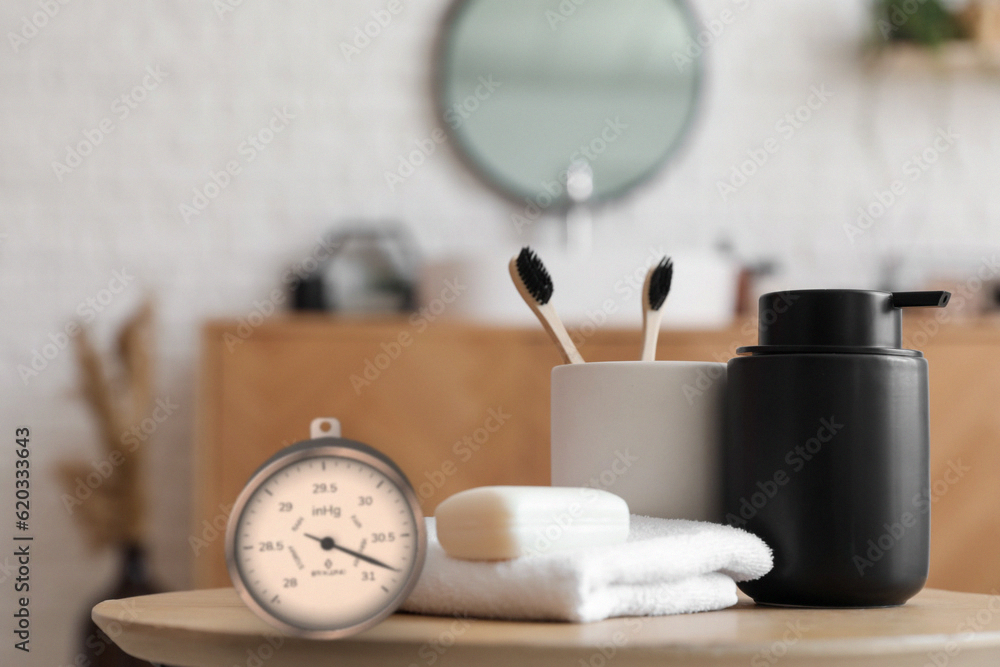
30.8 inHg
